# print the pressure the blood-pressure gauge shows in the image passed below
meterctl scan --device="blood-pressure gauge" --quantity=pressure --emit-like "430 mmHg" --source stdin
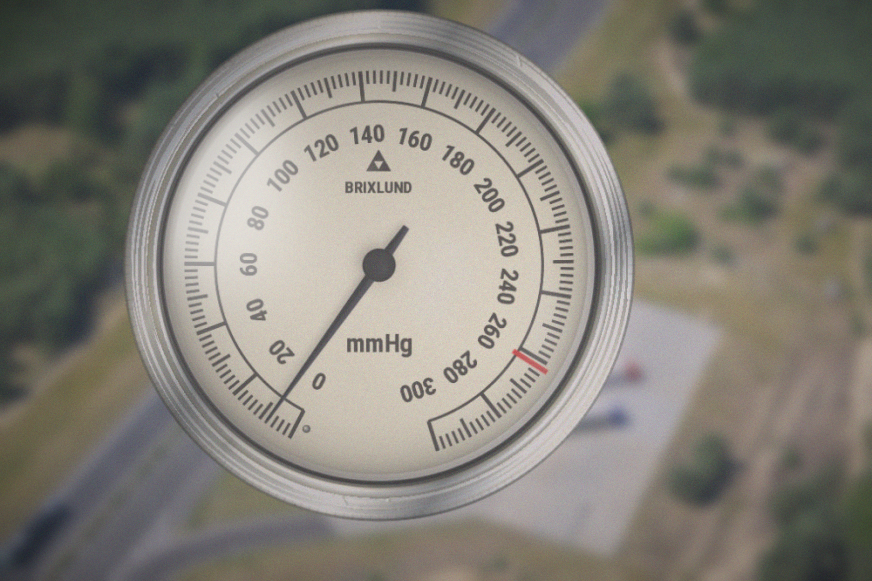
8 mmHg
